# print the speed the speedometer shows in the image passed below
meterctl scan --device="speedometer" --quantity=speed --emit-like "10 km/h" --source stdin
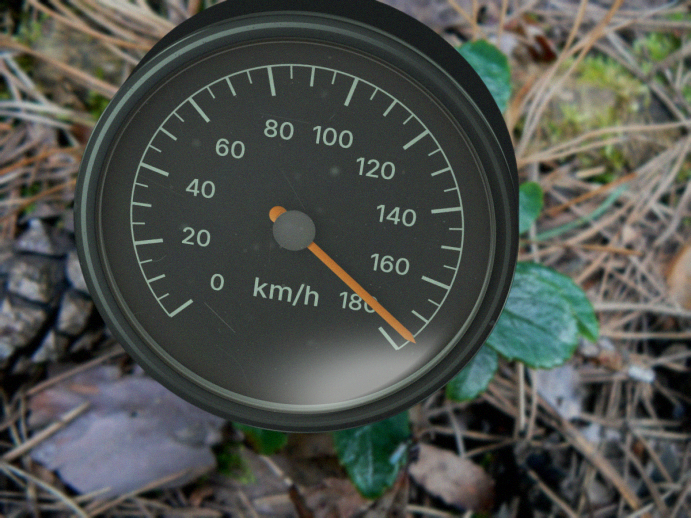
175 km/h
